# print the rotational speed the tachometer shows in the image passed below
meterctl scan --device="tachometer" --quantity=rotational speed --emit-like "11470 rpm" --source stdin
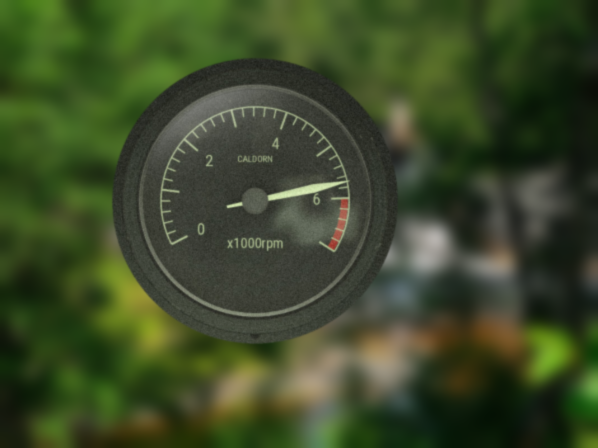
5700 rpm
